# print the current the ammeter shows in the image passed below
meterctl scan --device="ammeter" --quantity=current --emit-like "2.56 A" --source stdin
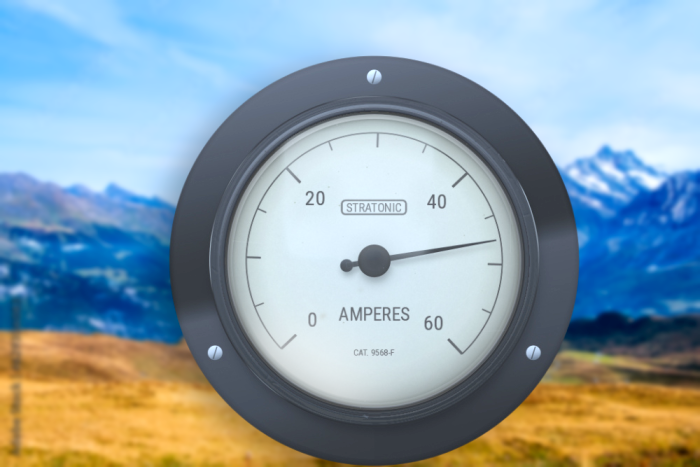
47.5 A
